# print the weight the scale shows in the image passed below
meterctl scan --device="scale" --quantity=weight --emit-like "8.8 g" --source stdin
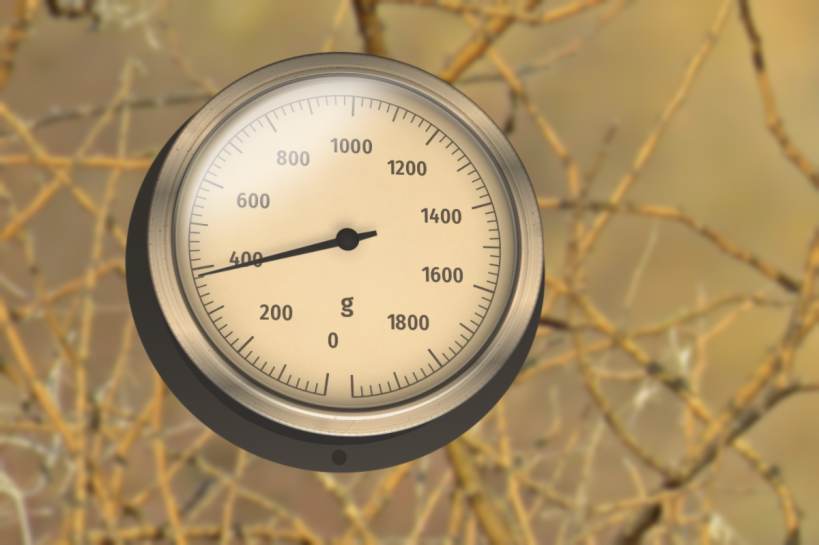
380 g
